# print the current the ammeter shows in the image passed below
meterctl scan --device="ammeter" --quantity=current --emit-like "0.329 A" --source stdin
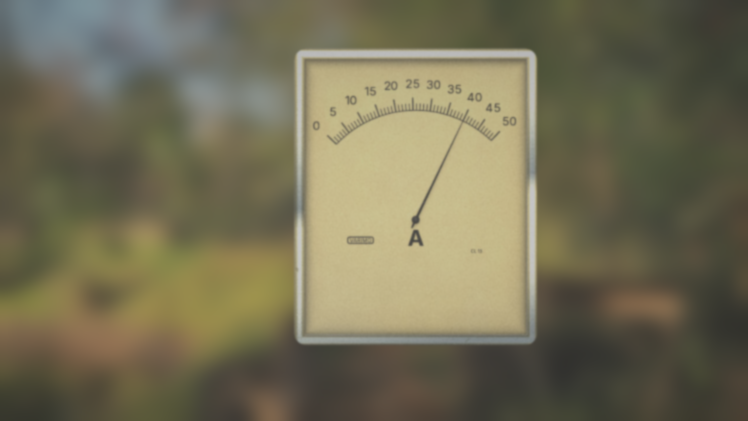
40 A
